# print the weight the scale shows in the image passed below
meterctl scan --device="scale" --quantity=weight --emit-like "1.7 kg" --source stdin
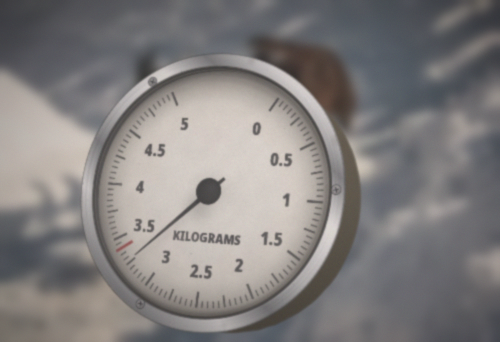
3.25 kg
